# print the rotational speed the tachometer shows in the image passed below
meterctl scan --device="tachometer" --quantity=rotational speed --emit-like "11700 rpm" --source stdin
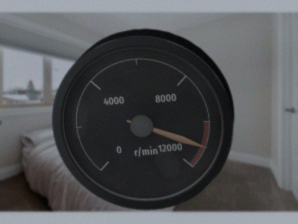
11000 rpm
